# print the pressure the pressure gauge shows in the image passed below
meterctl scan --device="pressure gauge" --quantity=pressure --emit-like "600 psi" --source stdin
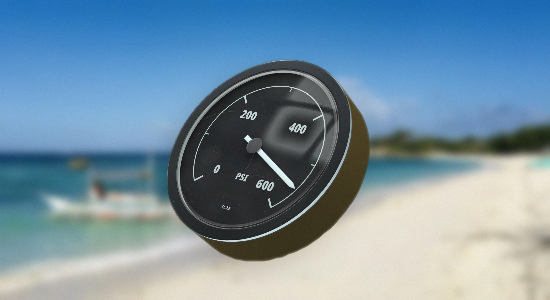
550 psi
